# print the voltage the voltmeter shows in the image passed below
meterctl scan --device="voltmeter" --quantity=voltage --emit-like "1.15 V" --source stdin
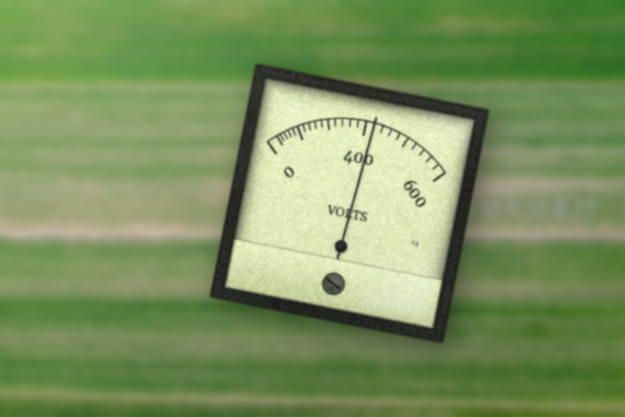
420 V
